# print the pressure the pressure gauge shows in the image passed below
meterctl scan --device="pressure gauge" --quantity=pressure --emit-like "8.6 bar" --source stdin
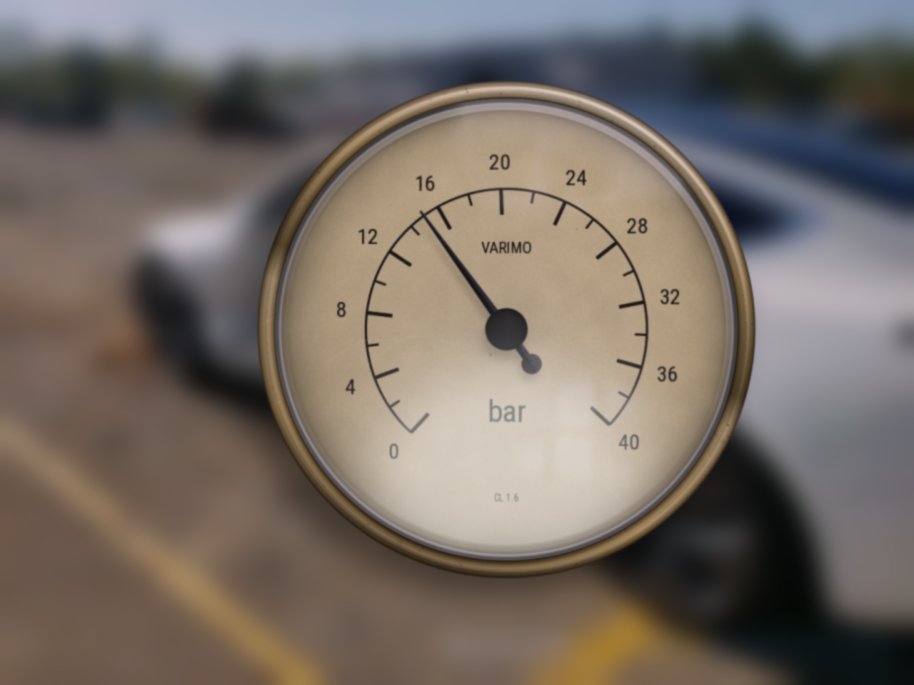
15 bar
